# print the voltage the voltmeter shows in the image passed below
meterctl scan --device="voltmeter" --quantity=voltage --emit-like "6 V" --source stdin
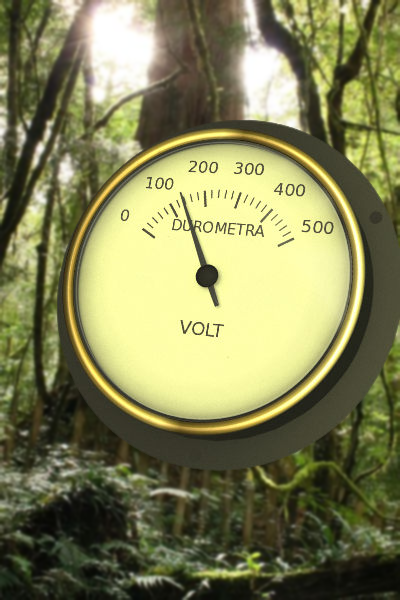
140 V
